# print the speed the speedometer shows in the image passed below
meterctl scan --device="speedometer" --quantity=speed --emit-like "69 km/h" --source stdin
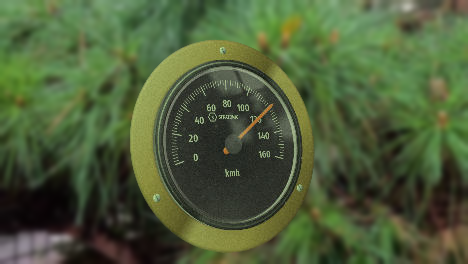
120 km/h
